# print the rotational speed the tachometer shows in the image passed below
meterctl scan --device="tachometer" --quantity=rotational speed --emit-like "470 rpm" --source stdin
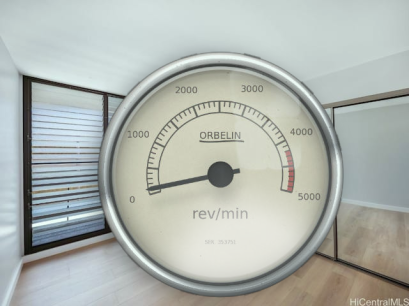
100 rpm
